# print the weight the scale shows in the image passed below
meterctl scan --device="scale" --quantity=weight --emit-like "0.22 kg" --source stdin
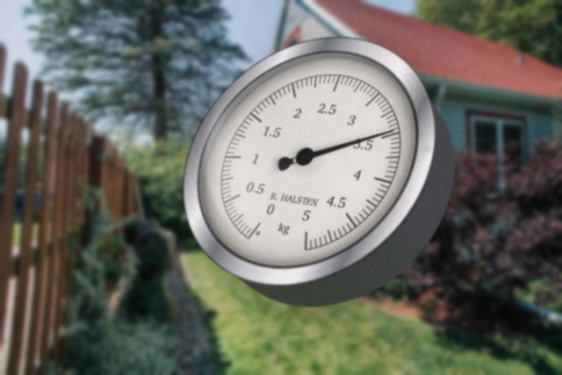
3.5 kg
